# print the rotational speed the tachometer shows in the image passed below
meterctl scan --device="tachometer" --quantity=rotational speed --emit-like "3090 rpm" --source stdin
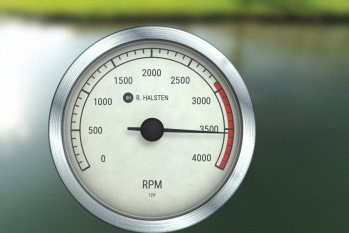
3550 rpm
